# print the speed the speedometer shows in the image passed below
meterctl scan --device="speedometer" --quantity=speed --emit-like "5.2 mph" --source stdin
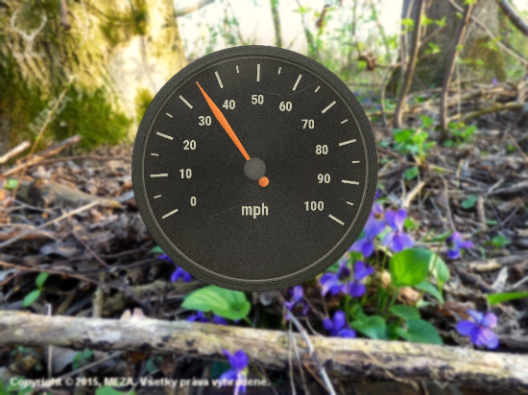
35 mph
